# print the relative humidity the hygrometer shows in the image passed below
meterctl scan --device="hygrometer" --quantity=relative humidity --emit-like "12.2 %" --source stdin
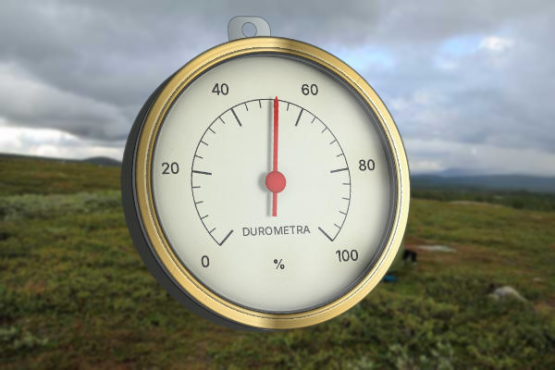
52 %
